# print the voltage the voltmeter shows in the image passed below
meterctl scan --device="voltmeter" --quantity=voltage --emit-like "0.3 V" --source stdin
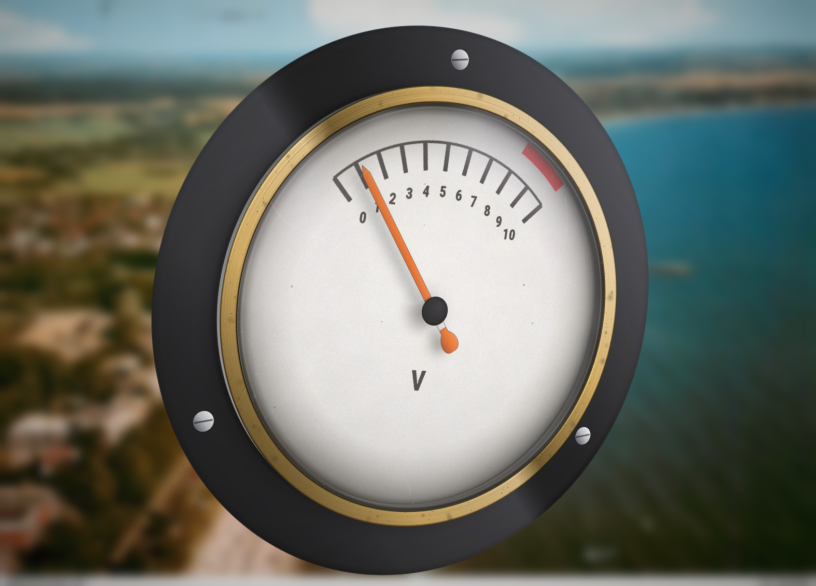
1 V
